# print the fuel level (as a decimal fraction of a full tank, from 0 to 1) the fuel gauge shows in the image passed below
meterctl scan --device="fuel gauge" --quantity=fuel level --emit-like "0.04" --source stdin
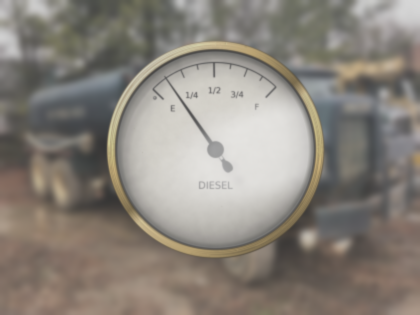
0.125
